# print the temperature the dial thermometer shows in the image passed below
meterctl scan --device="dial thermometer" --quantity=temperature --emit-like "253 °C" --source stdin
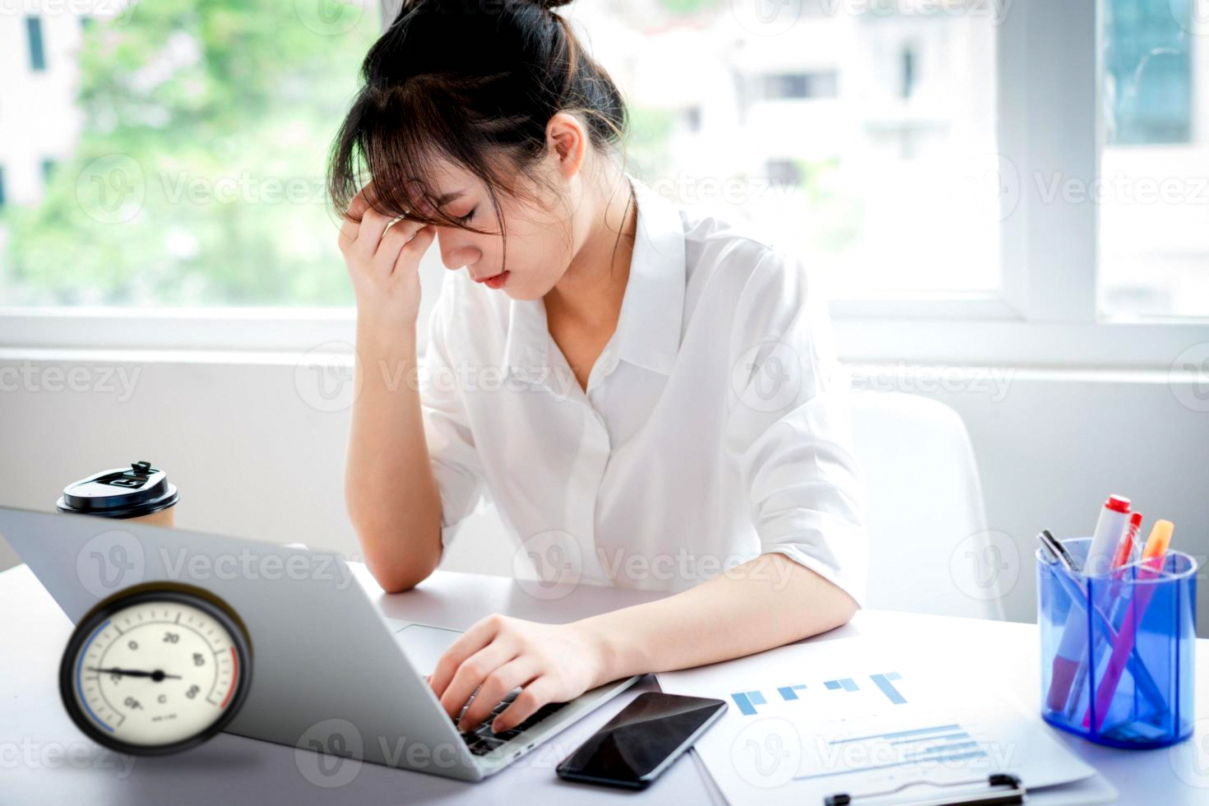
-16 °C
